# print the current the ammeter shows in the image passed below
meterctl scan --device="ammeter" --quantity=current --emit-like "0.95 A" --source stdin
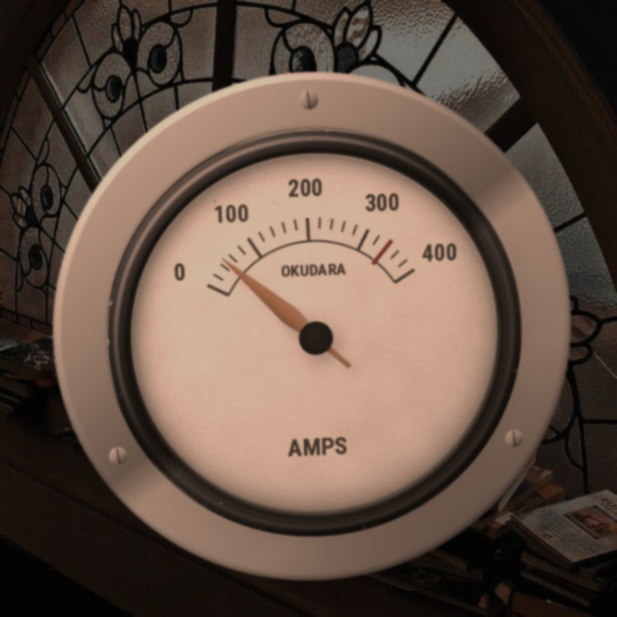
50 A
